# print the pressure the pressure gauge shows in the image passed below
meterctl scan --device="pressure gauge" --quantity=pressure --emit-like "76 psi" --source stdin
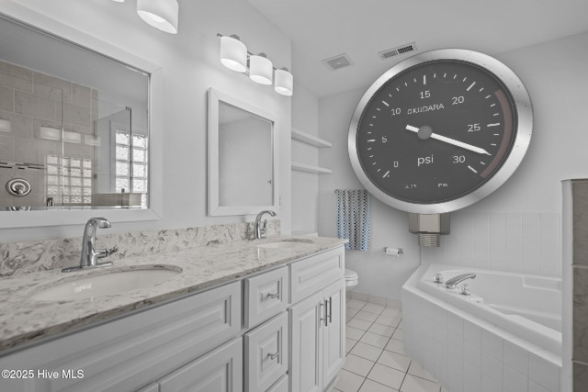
28 psi
